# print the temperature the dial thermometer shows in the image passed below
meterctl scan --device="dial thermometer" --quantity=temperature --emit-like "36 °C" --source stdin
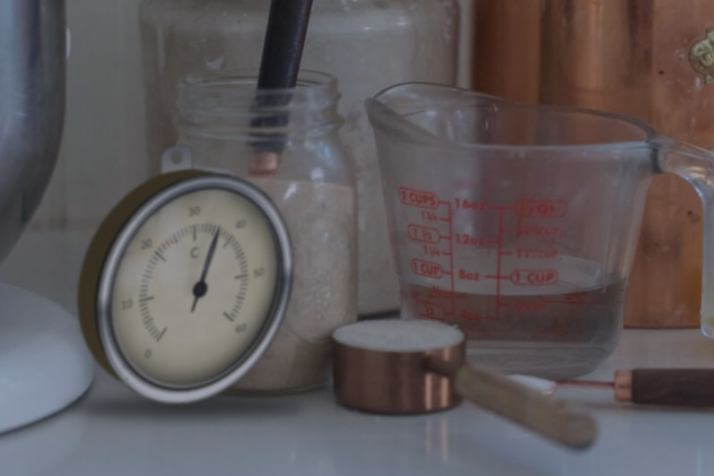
35 °C
